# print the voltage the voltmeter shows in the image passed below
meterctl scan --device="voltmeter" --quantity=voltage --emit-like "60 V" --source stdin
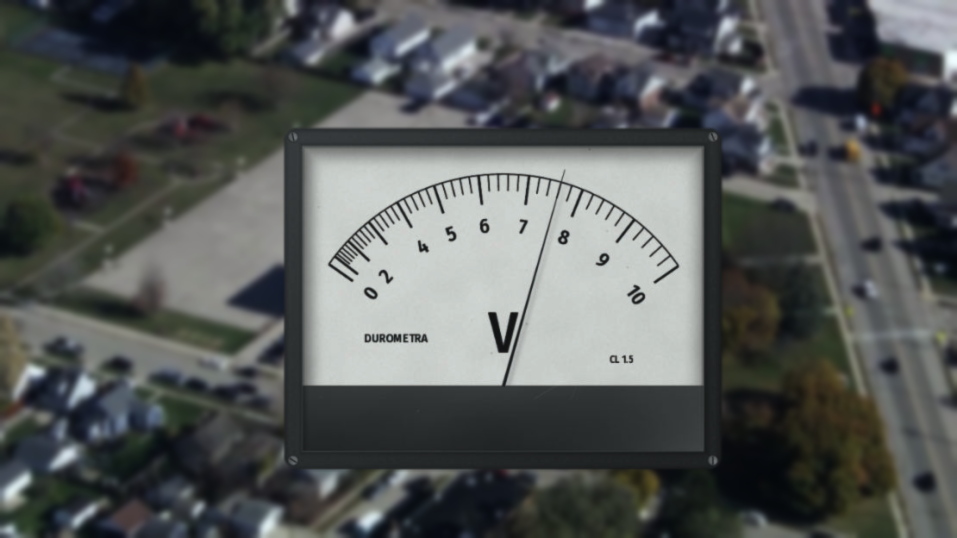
7.6 V
